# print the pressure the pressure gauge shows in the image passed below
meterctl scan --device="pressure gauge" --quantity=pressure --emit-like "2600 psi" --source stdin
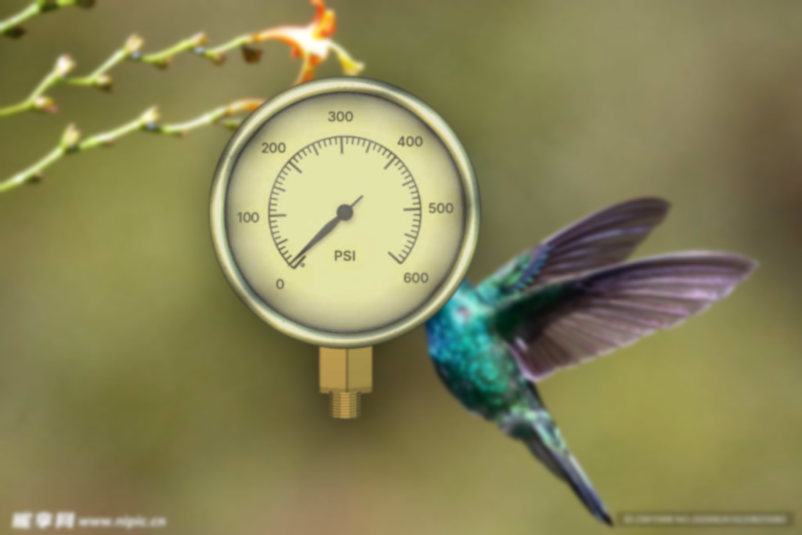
10 psi
